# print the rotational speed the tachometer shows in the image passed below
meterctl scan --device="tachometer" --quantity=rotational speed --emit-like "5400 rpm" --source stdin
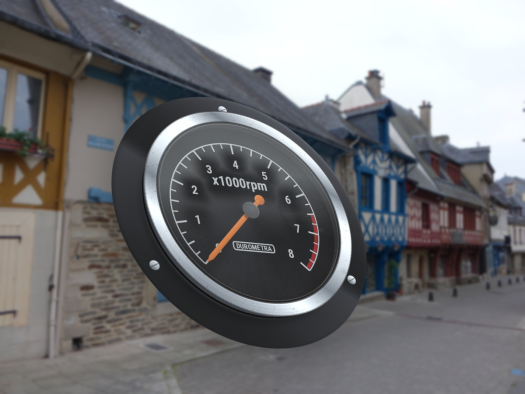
0 rpm
